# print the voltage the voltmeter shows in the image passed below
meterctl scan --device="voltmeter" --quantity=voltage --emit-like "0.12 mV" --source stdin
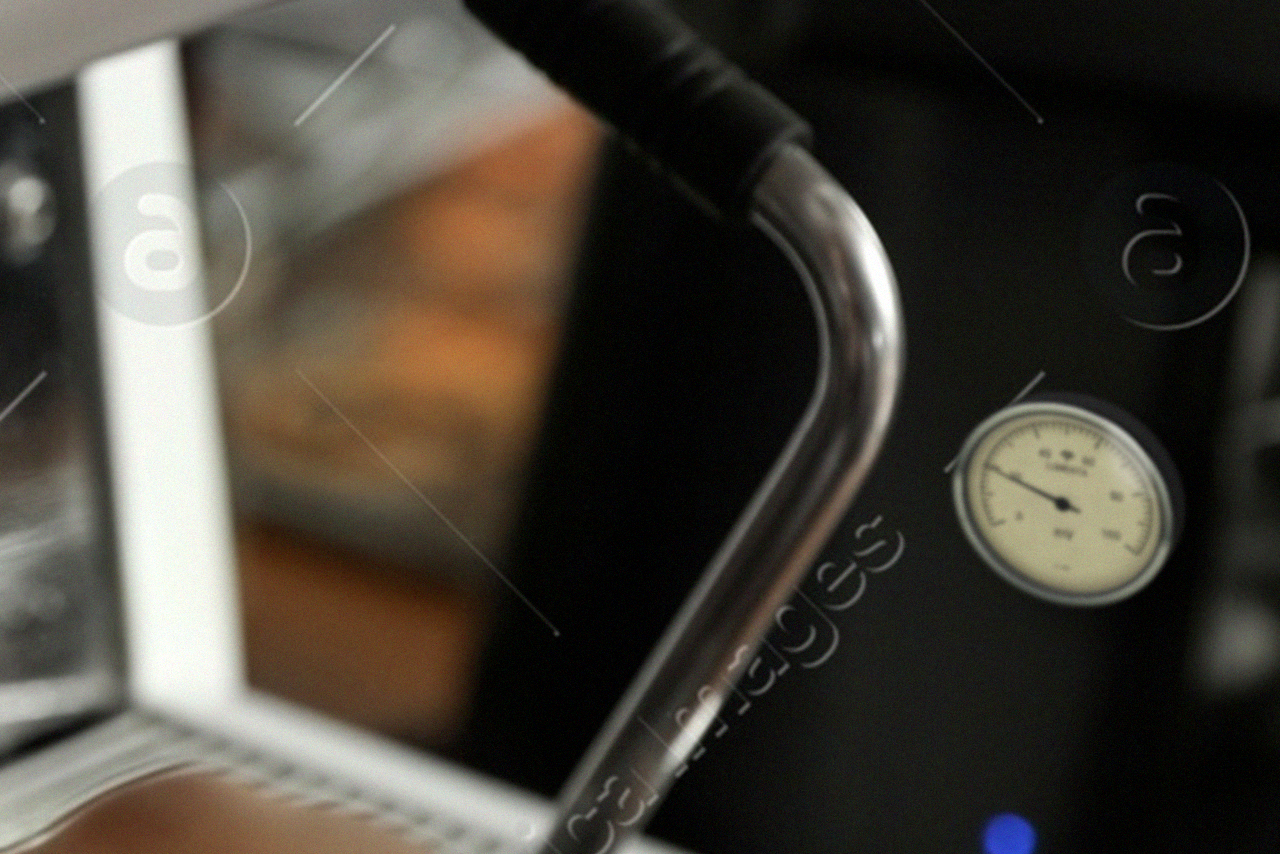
20 mV
